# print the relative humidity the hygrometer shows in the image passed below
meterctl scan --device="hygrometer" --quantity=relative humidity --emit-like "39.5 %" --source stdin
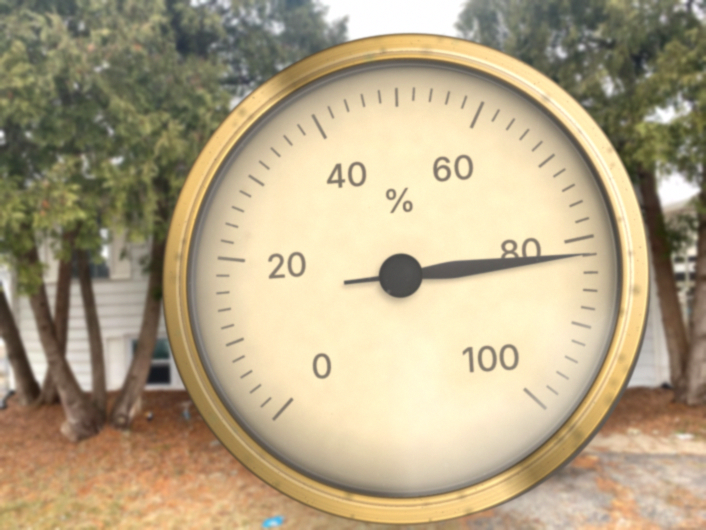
82 %
